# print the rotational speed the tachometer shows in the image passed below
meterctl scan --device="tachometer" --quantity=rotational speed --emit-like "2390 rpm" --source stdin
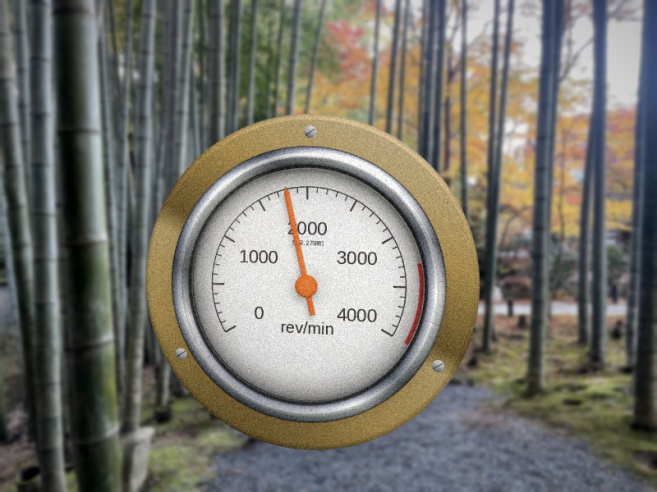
1800 rpm
